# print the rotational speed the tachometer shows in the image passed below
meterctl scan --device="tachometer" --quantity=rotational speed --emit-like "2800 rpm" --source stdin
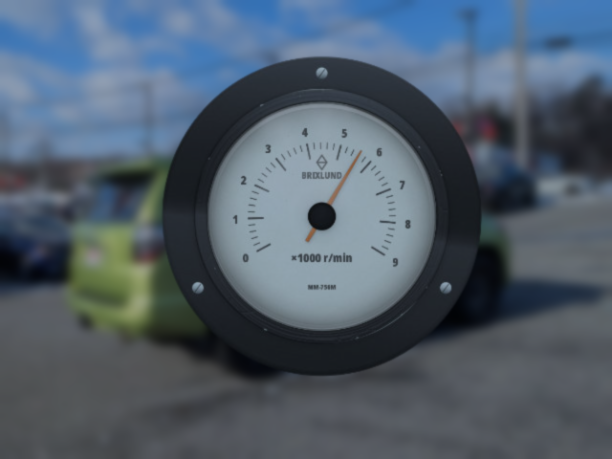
5600 rpm
